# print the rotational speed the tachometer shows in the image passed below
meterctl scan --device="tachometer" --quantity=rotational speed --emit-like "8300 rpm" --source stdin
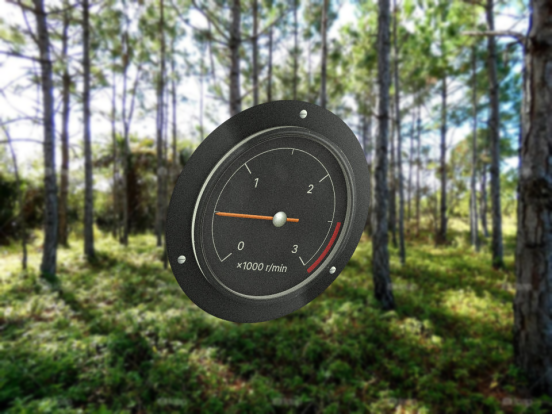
500 rpm
